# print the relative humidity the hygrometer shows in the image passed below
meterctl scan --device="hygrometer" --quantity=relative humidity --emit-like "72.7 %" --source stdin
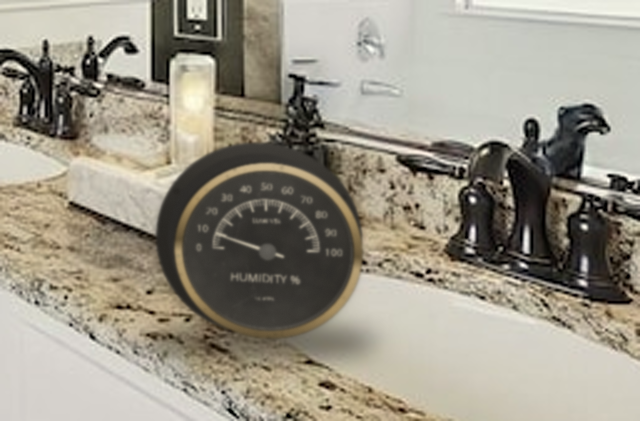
10 %
